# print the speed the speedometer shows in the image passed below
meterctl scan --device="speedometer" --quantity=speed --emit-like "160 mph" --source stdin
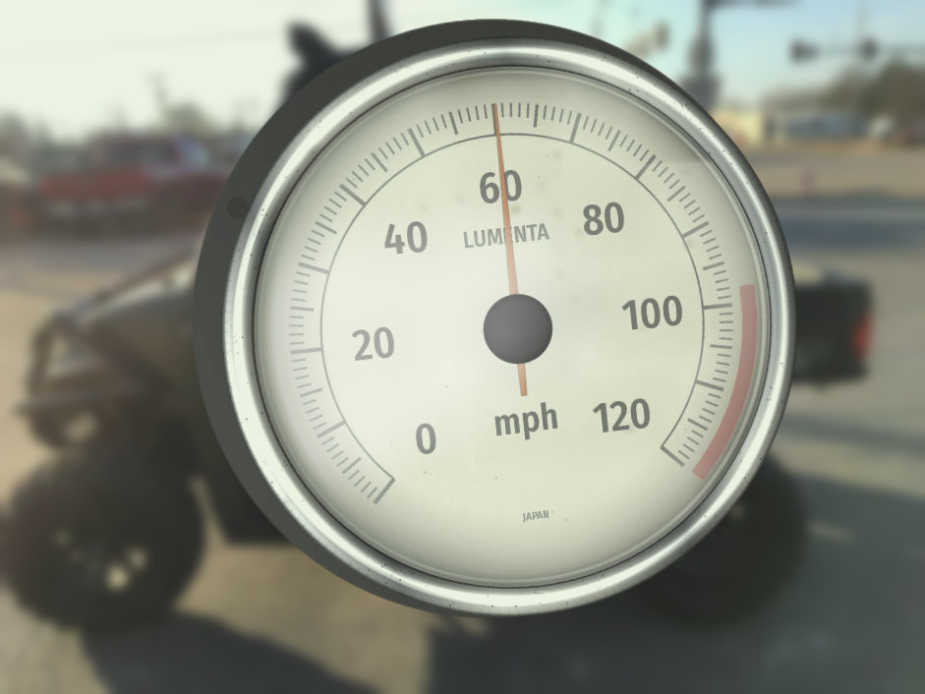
60 mph
